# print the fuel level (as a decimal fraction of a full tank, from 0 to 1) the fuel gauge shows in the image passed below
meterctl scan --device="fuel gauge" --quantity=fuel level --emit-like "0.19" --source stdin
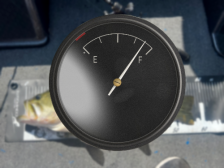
0.875
